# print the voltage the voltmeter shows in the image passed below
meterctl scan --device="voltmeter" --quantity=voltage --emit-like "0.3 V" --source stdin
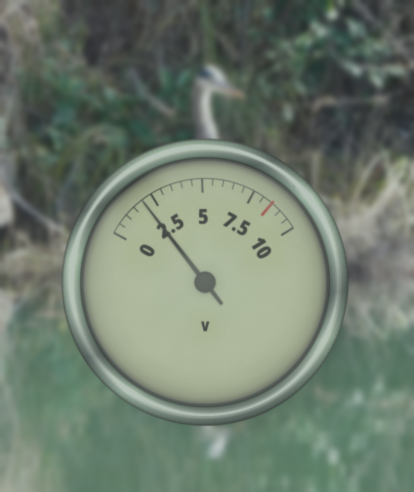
2 V
